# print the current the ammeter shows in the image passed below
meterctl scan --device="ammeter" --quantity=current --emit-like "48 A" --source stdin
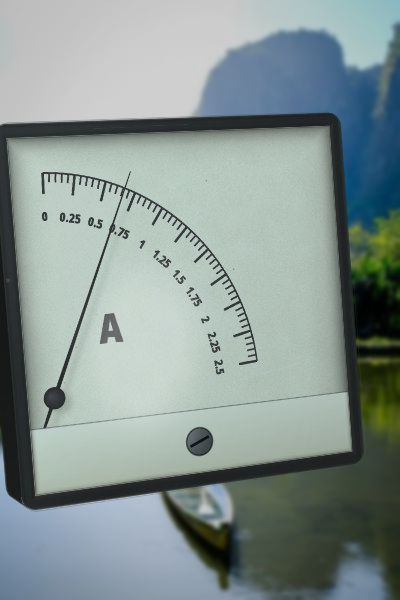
0.65 A
